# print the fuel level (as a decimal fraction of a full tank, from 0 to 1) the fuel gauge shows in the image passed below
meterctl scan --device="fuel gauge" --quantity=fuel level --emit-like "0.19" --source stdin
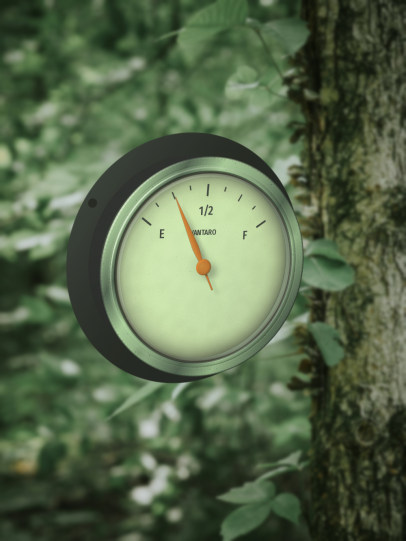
0.25
